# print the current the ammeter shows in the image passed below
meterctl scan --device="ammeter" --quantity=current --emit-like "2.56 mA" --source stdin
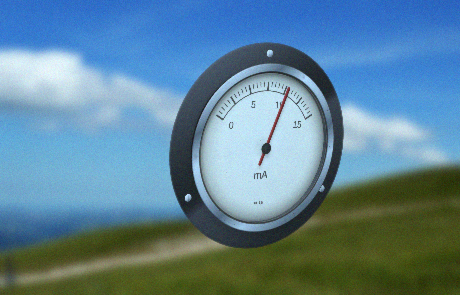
10 mA
